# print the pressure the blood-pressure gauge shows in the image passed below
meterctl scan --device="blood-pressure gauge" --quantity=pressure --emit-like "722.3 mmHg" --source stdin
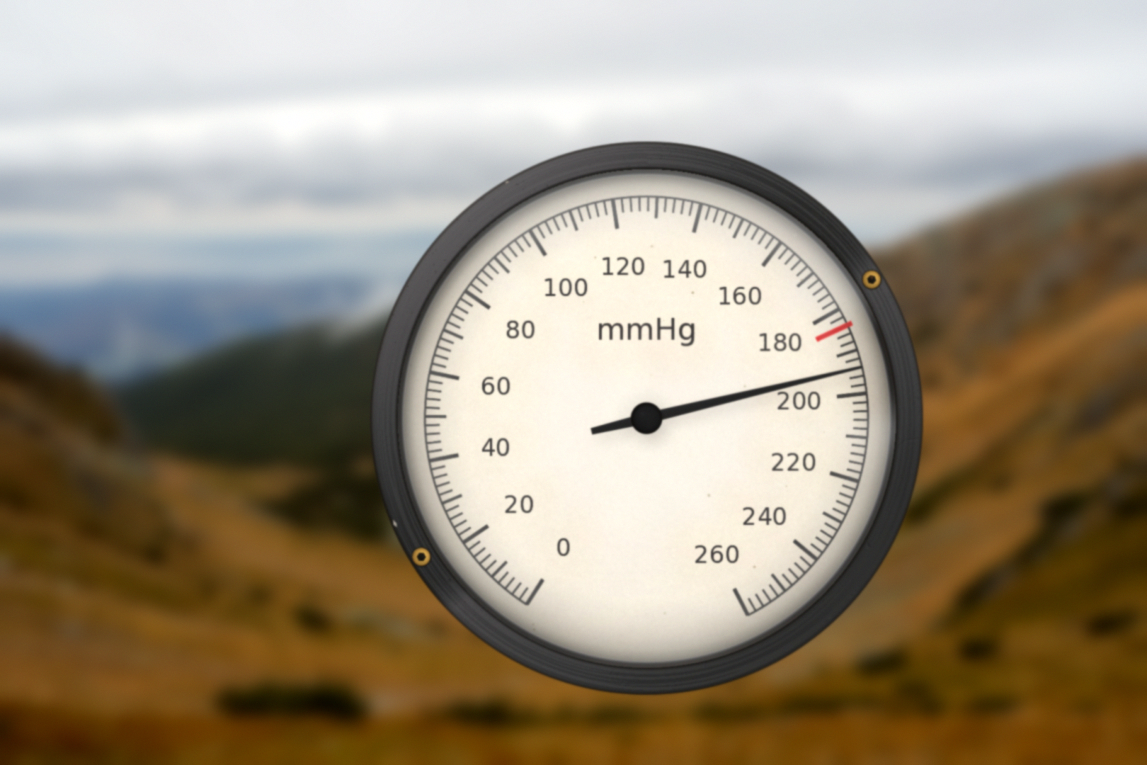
194 mmHg
